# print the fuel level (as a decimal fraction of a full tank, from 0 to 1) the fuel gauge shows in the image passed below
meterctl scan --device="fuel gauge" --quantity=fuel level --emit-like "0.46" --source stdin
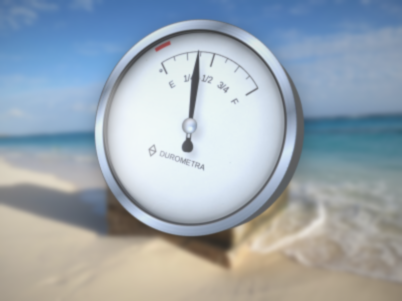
0.375
